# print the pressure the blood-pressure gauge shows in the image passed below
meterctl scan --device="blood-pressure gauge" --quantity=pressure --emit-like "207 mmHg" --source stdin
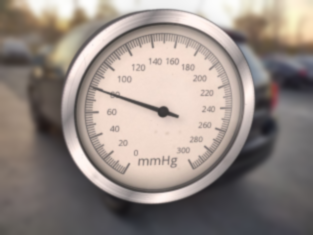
80 mmHg
